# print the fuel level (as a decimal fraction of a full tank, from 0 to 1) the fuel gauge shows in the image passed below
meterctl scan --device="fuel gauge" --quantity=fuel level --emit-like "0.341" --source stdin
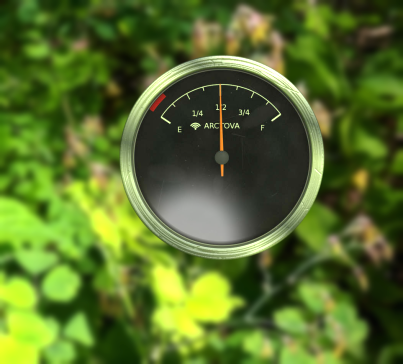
0.5
